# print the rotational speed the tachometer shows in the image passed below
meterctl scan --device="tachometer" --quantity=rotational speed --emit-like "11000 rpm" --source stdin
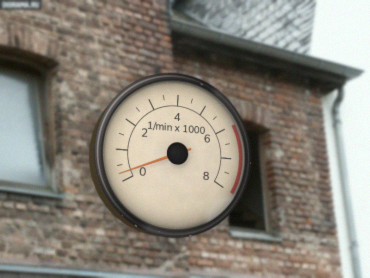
250 rpm
